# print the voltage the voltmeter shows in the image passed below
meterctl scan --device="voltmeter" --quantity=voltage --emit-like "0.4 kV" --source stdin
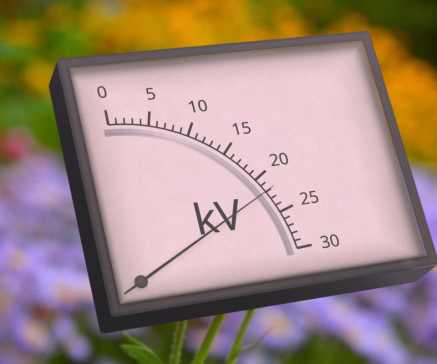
22 kV
